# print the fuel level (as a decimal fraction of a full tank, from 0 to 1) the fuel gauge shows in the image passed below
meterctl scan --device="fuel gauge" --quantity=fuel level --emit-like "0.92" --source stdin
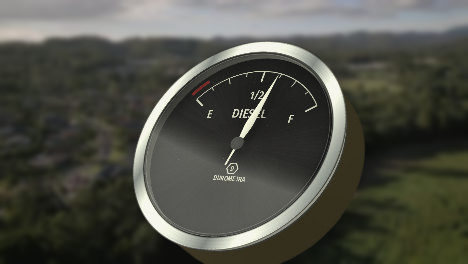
0.625
